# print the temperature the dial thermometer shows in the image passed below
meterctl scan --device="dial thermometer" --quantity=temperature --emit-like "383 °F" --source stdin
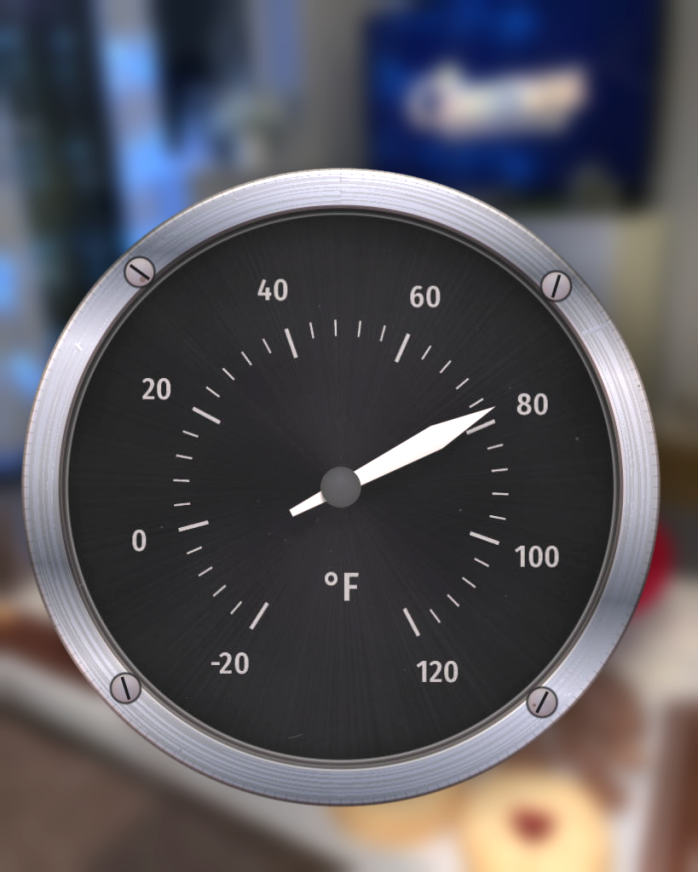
78 °F
